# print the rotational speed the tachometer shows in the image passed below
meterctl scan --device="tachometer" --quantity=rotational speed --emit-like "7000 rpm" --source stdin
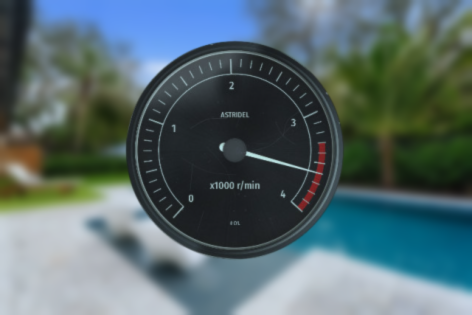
3600 rpm
